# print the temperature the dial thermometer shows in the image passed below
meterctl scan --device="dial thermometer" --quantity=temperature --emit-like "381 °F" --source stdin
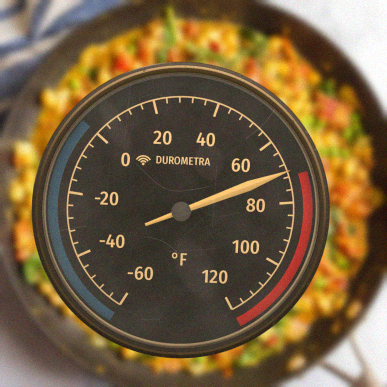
70 °F
